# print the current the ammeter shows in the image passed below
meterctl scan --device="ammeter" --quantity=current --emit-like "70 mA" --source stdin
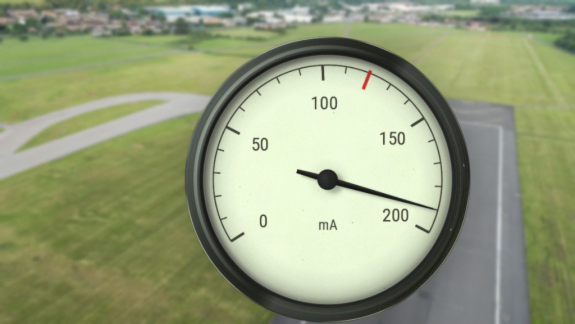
190 mA
